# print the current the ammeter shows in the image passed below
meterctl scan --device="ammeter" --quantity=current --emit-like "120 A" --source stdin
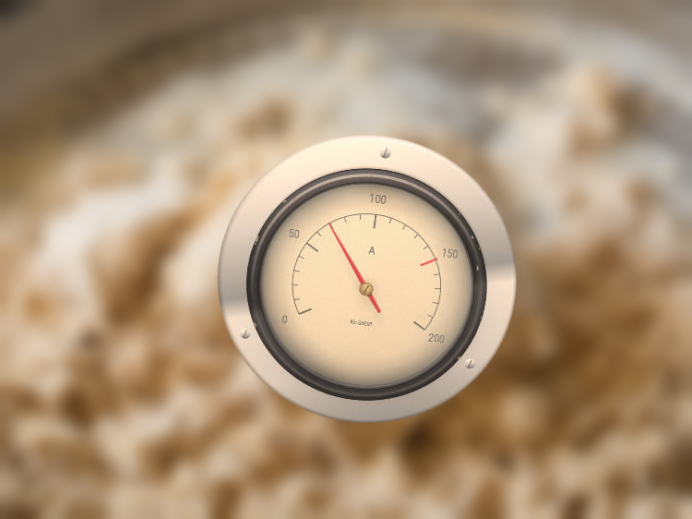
70 A
